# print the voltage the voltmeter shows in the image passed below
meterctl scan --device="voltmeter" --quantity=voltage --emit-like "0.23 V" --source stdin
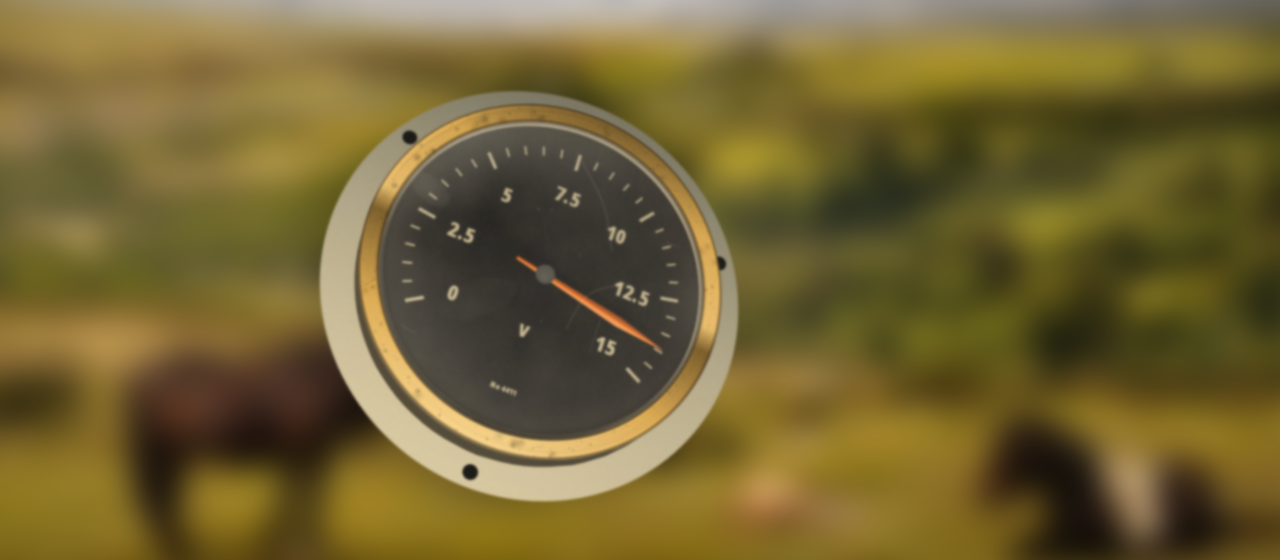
14 V
